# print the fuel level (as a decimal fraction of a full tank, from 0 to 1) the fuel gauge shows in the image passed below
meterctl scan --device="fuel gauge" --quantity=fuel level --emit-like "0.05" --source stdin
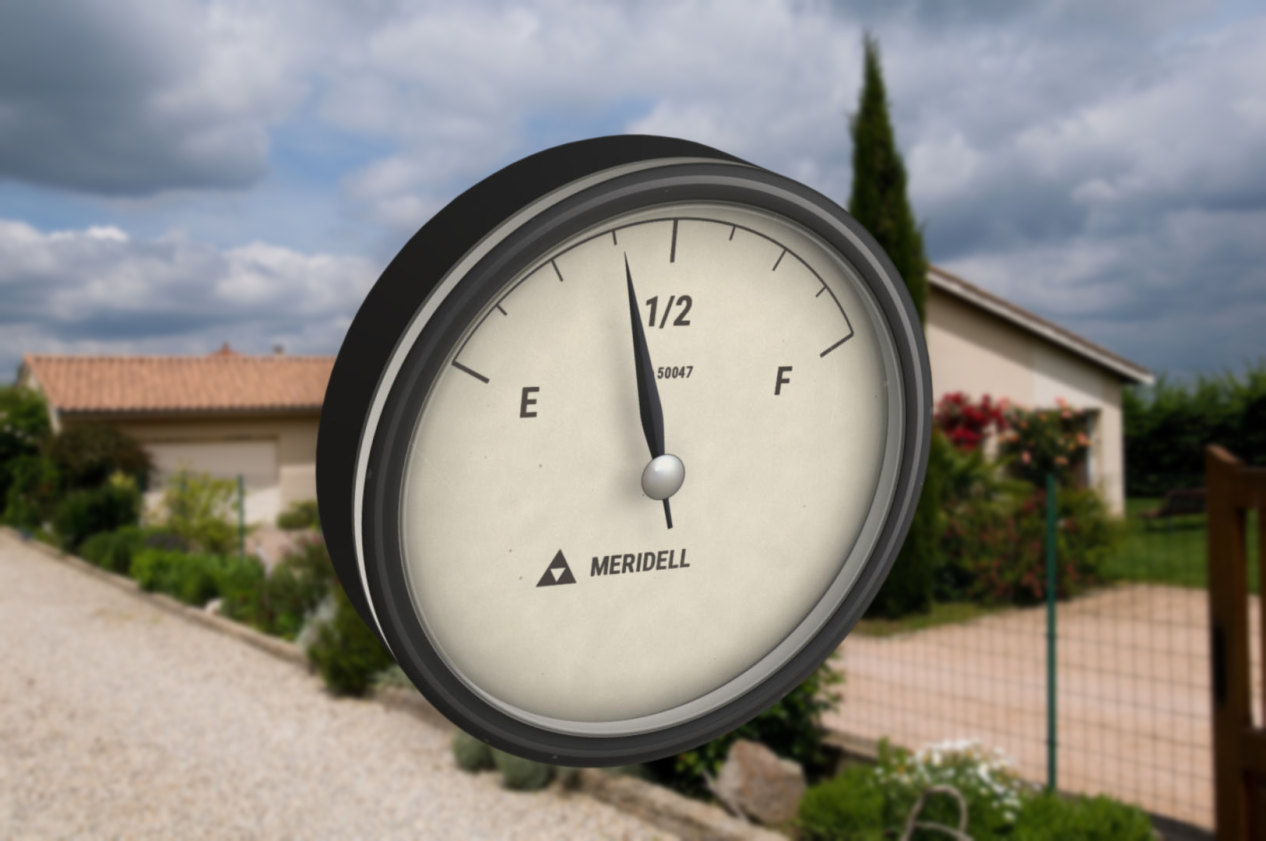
0.375
